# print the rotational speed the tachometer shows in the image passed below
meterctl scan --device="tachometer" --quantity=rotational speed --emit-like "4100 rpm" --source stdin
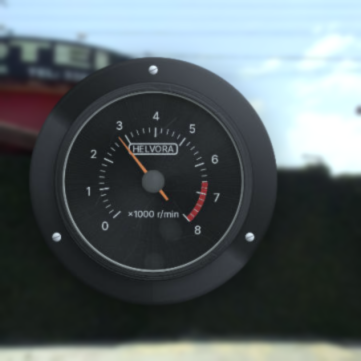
2800 rpm
